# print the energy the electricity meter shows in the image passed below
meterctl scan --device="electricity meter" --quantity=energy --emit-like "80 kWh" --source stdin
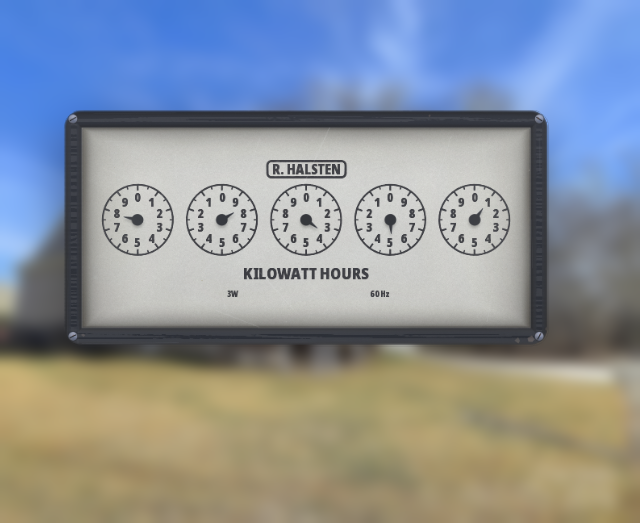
78351 kWh
